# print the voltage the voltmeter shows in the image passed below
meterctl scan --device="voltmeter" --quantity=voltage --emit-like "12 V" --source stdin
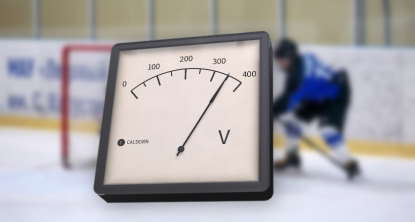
350 V
